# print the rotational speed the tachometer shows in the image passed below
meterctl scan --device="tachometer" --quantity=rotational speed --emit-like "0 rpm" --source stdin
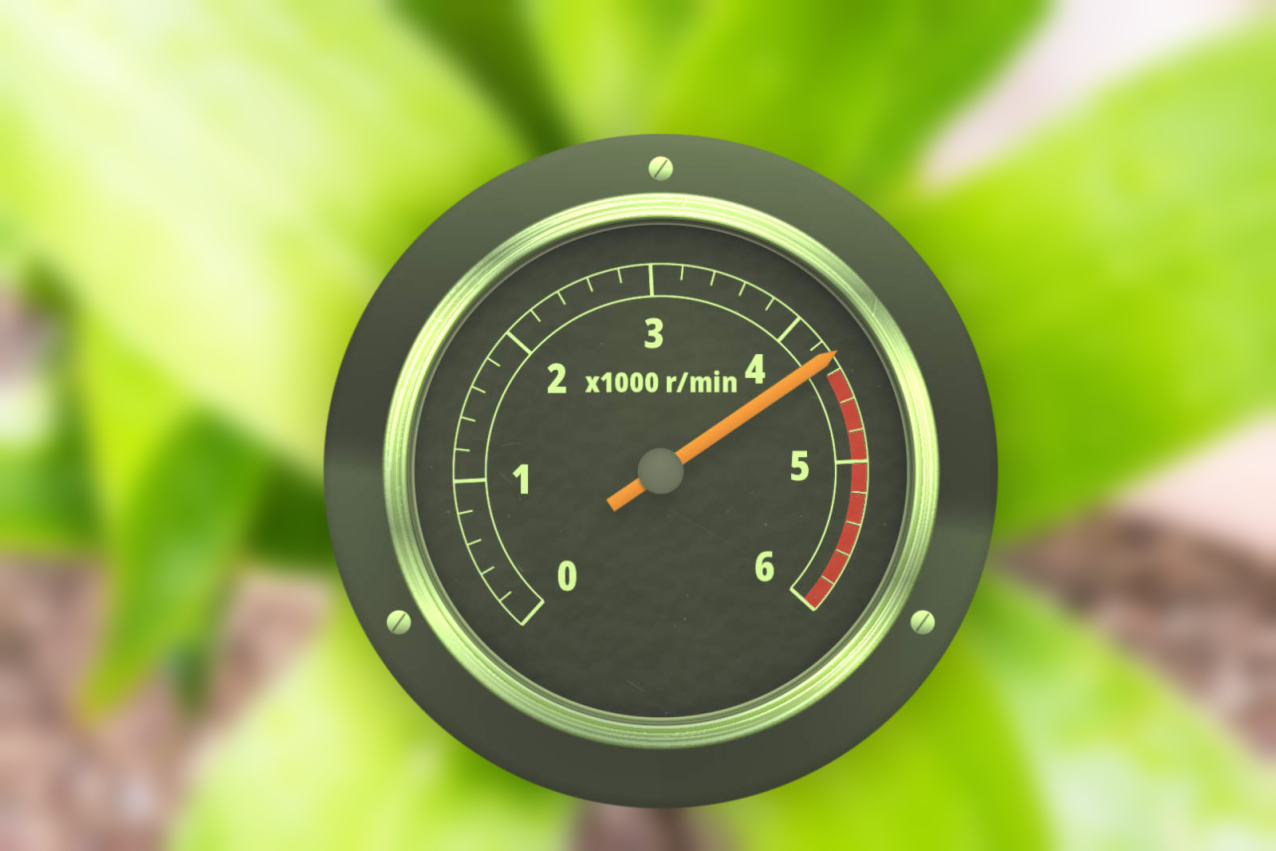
4300 rpm
